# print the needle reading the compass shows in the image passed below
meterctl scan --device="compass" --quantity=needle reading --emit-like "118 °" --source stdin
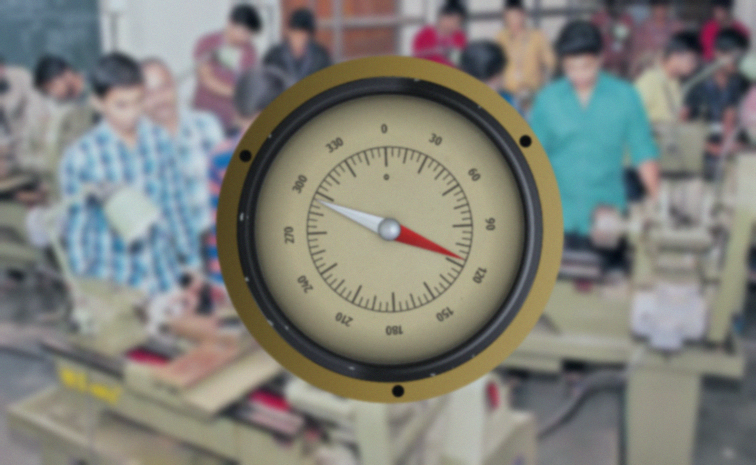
115 °
